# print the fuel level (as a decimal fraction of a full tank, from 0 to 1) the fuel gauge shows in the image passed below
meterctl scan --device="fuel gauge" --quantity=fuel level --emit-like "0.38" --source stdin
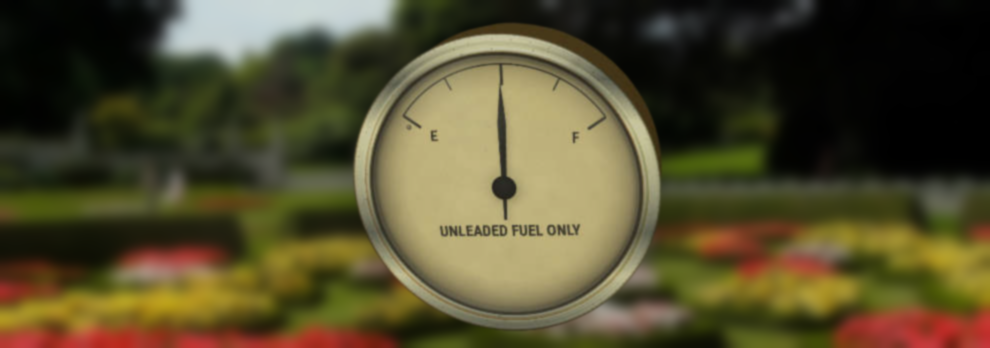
0.5
